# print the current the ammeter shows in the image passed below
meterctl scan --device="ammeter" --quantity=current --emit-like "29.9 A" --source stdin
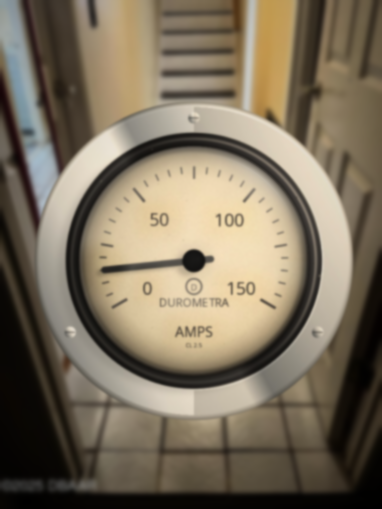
15 A
